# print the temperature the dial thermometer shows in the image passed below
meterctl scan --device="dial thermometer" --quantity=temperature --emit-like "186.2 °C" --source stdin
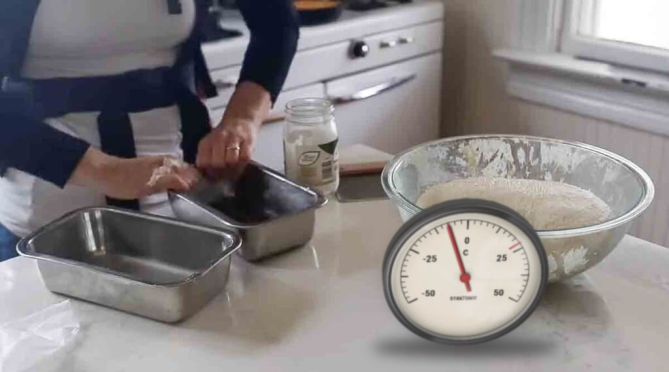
-7.5 °C
